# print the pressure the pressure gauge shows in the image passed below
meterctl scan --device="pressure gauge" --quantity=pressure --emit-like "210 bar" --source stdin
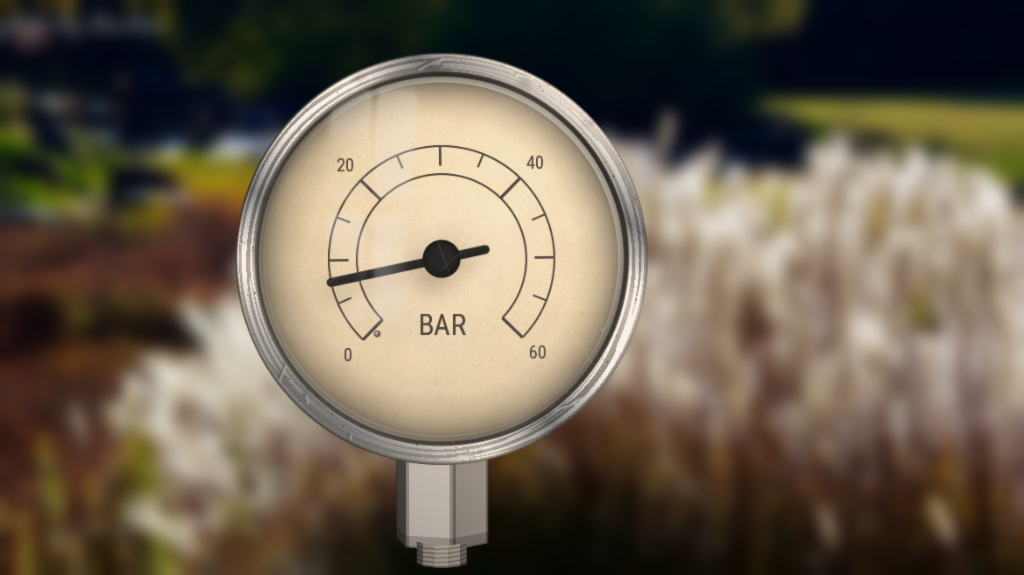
7.5 bar
